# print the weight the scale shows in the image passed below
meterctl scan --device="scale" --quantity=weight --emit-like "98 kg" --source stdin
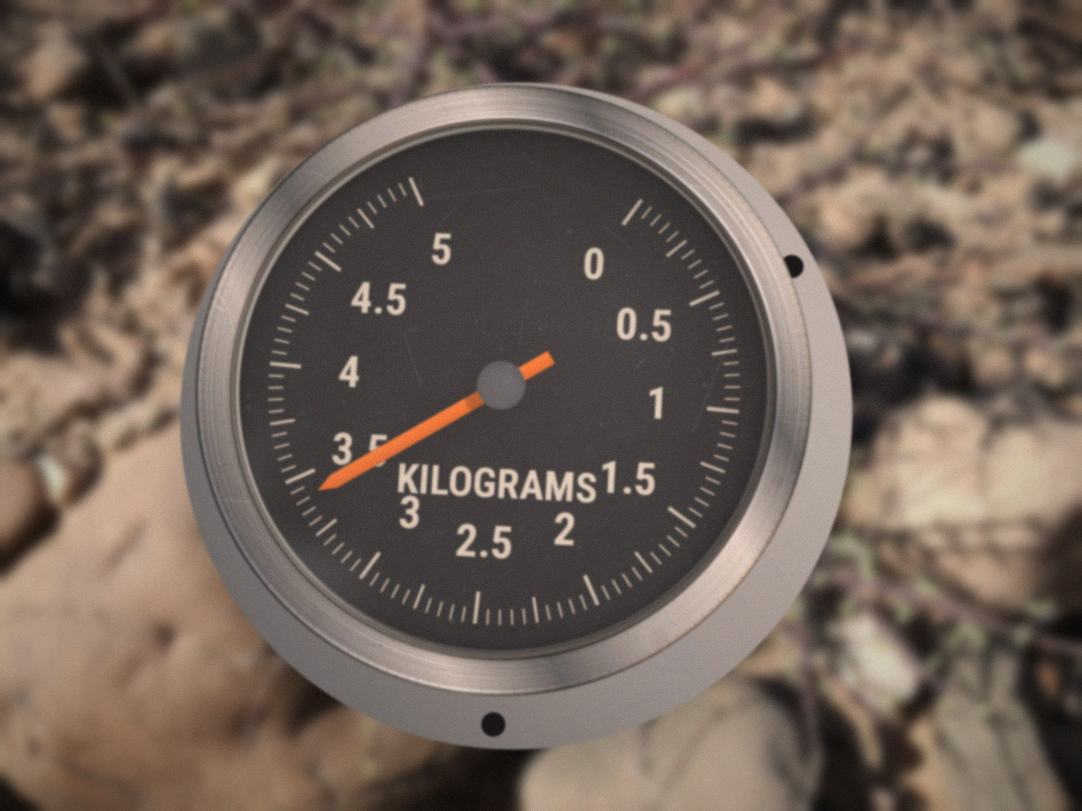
3.4 kg
